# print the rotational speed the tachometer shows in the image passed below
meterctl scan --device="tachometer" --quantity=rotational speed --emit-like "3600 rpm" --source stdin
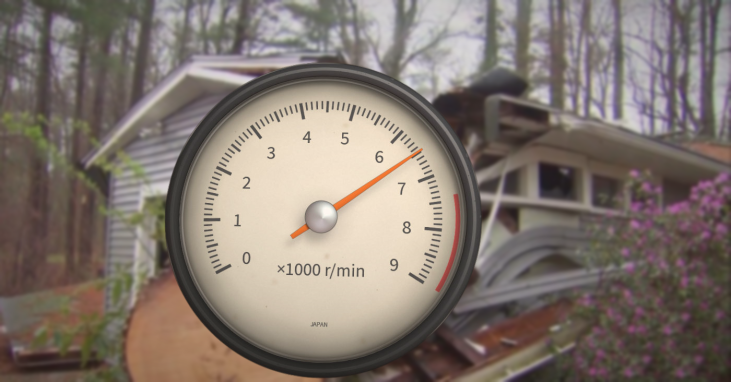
6500 rpm
